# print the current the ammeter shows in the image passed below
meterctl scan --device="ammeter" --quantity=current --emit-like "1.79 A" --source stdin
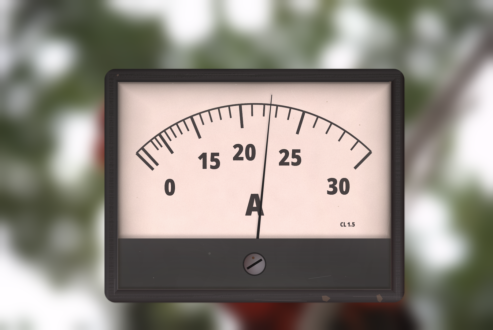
22.5 A
